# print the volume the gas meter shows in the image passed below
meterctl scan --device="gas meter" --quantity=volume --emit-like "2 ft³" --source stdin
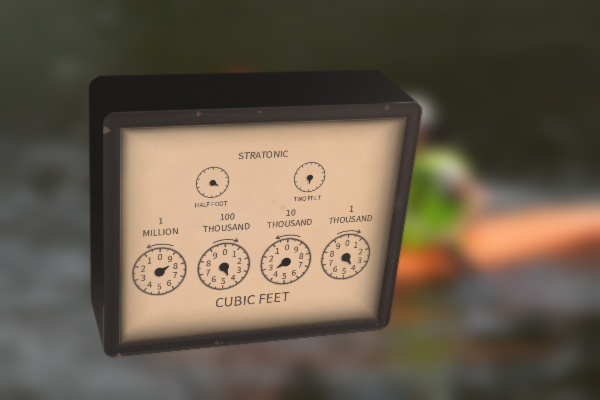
843400 ft³
